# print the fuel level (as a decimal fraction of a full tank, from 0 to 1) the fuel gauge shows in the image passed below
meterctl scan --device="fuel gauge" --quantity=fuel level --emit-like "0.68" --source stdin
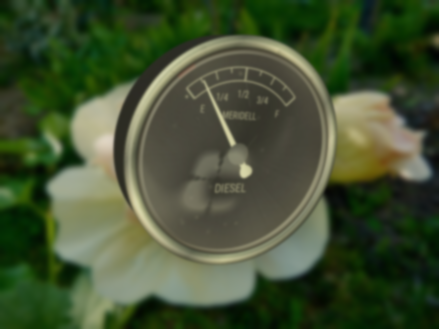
0.125
